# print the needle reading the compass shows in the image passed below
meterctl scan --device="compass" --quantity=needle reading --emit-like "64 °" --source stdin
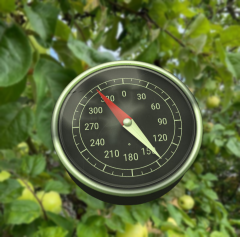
325 °
